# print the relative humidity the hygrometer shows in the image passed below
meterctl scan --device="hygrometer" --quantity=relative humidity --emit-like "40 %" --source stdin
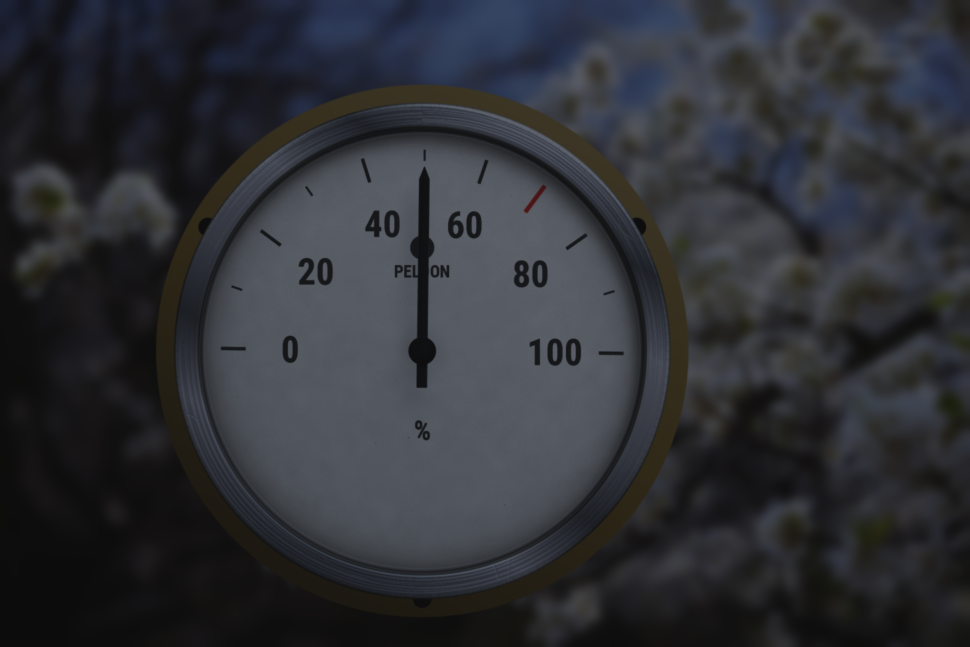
50 %
